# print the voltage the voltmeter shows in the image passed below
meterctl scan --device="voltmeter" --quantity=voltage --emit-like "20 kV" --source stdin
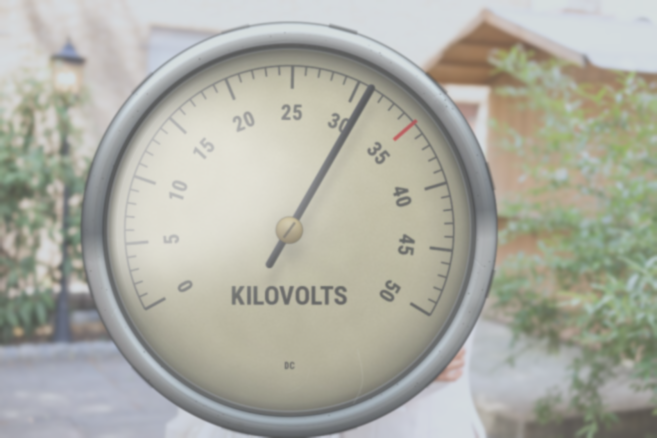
31 kV
